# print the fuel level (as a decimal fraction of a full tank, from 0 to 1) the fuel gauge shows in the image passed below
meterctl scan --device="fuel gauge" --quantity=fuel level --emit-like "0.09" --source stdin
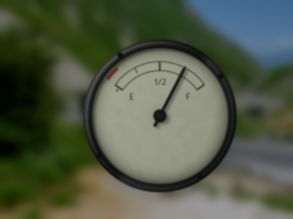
0.75
